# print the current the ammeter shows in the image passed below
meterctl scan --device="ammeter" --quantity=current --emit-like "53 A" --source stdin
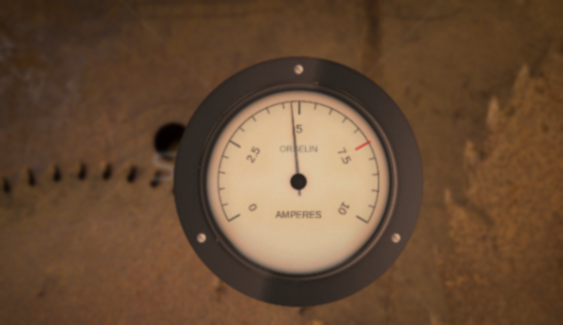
4.75 A
